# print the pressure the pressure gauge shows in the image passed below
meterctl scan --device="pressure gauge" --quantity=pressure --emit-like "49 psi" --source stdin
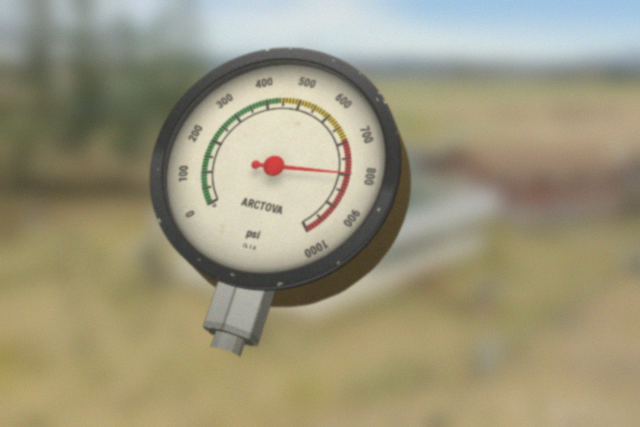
800 psi
